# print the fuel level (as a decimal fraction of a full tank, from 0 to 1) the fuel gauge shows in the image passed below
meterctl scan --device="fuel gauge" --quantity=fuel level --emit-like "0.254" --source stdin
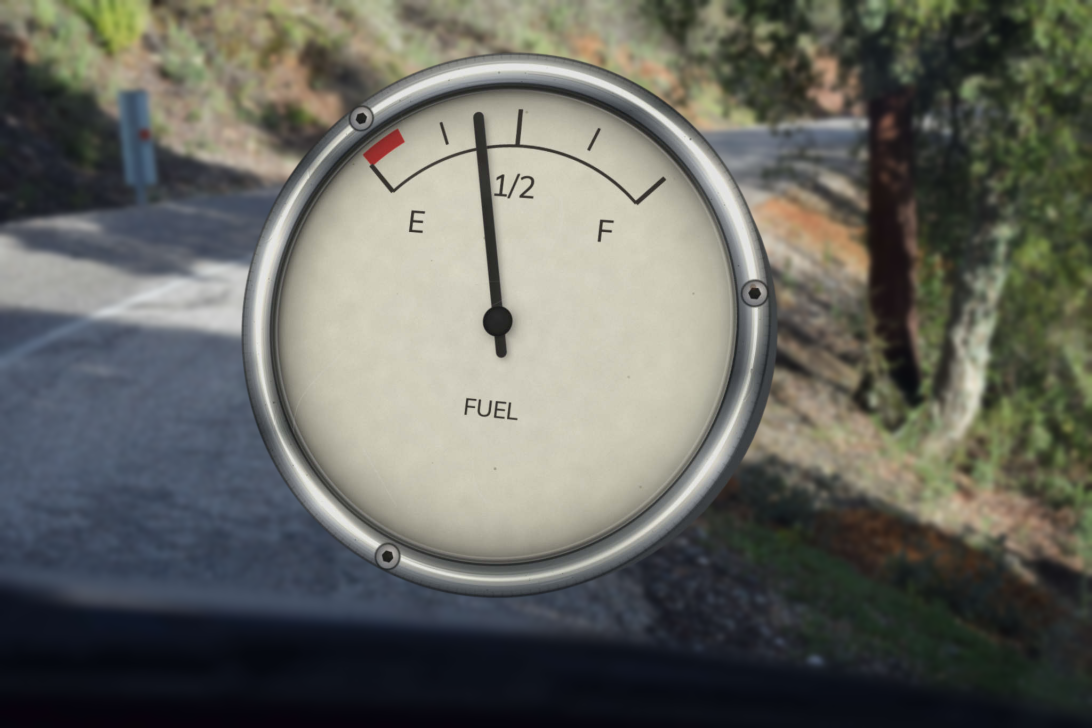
0.375
